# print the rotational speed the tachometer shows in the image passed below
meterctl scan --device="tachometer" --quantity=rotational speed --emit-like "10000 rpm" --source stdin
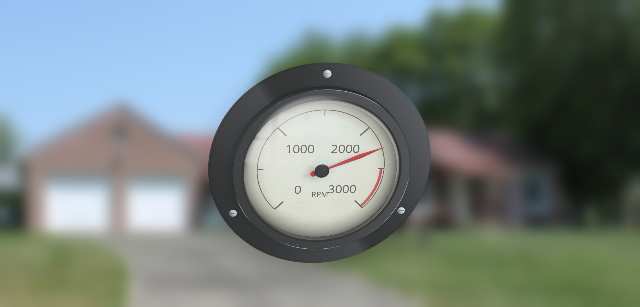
2250 rpm
